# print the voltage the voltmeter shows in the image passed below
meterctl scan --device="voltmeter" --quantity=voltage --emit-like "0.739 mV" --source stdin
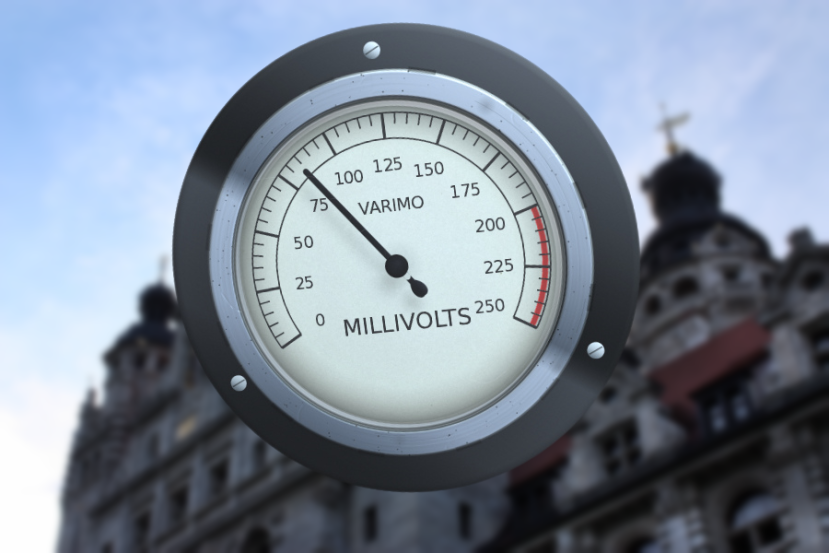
85 mV
